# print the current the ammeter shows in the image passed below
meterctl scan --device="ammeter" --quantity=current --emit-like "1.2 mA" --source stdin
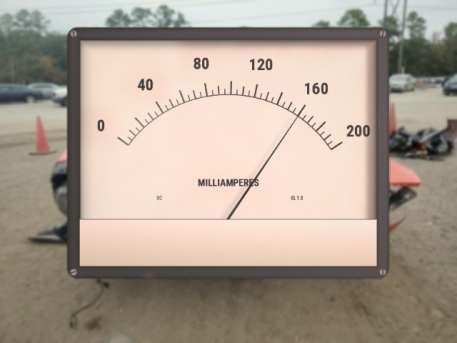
160 mA
